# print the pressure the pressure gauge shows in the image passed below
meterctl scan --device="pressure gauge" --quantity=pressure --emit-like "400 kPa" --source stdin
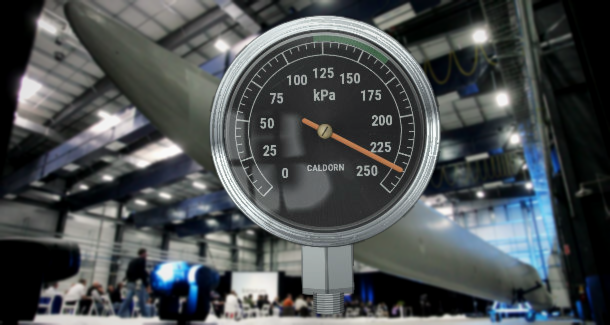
235 kPa
